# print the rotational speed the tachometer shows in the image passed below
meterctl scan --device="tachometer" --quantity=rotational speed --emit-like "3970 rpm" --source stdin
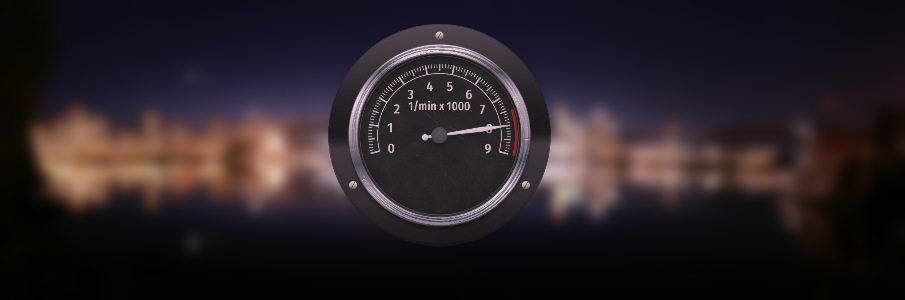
8000 rpm
